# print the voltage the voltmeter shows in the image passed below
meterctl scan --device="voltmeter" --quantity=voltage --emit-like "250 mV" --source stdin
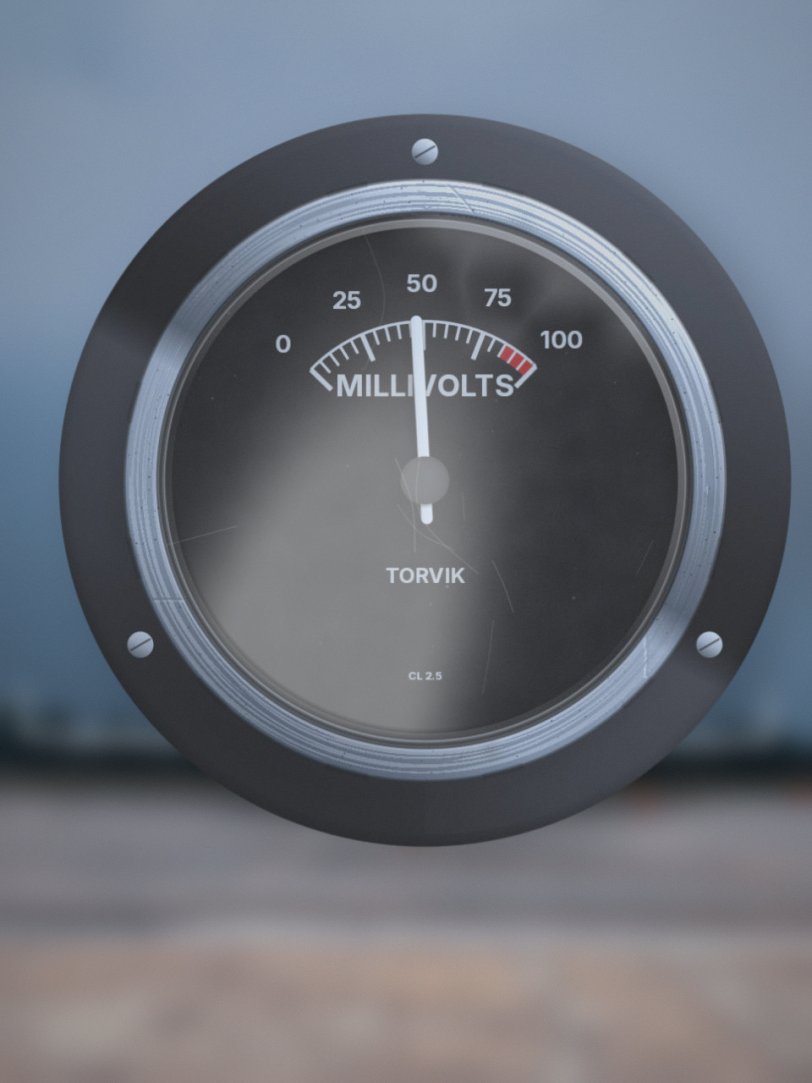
47.5 mV
